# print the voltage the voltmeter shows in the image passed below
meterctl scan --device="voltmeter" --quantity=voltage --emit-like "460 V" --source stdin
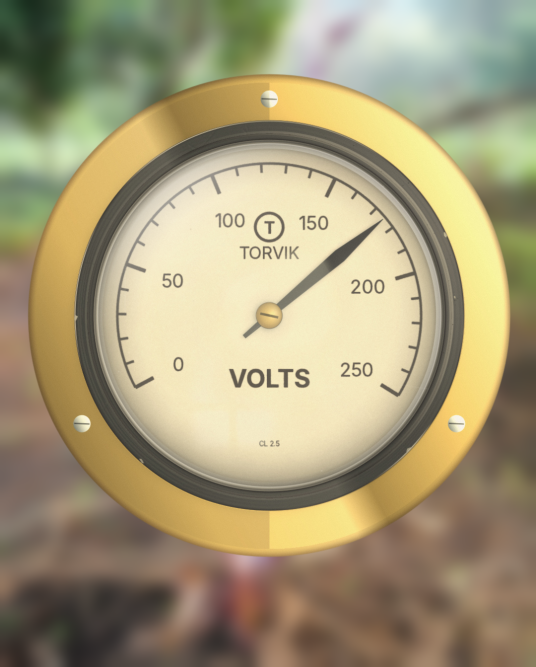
175 V
